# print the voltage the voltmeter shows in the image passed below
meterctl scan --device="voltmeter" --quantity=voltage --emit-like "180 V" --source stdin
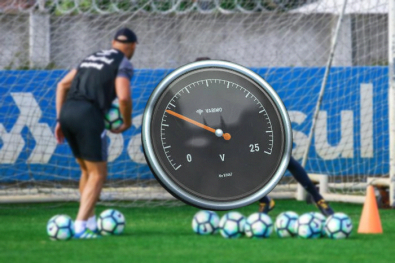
6.5 V
